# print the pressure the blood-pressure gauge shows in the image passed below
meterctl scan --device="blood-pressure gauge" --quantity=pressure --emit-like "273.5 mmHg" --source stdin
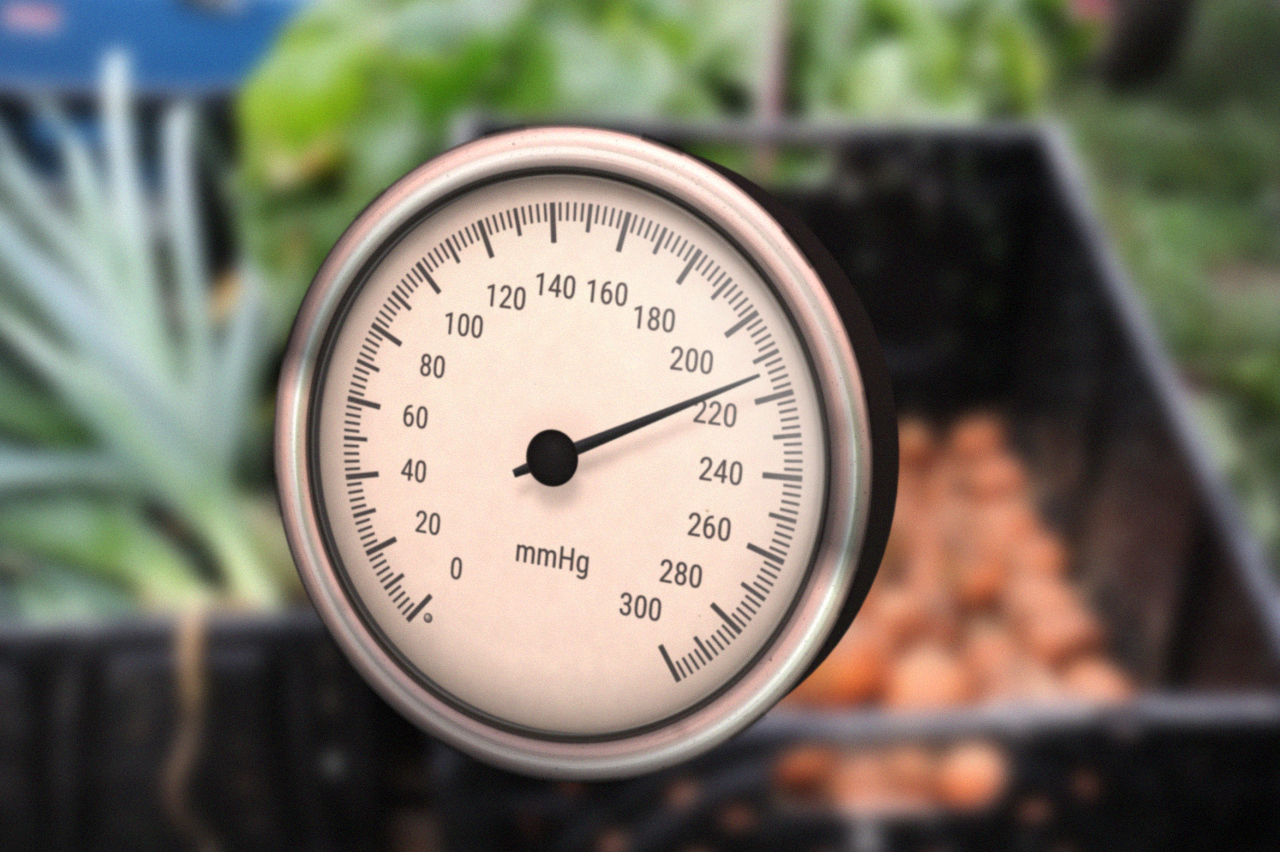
214 mmHg
